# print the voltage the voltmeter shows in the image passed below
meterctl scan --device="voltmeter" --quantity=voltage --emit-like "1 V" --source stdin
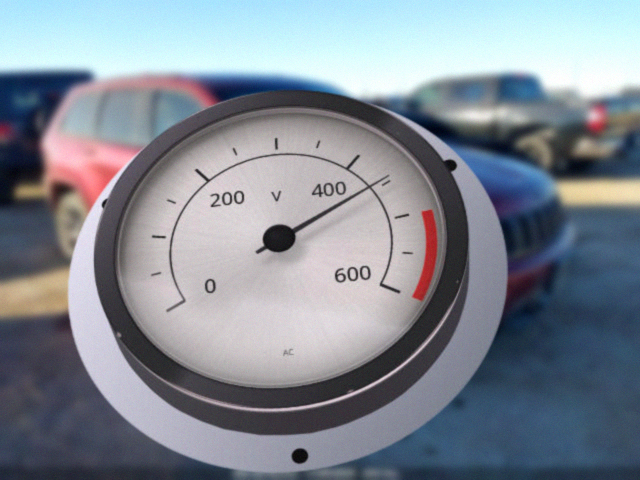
450 V
